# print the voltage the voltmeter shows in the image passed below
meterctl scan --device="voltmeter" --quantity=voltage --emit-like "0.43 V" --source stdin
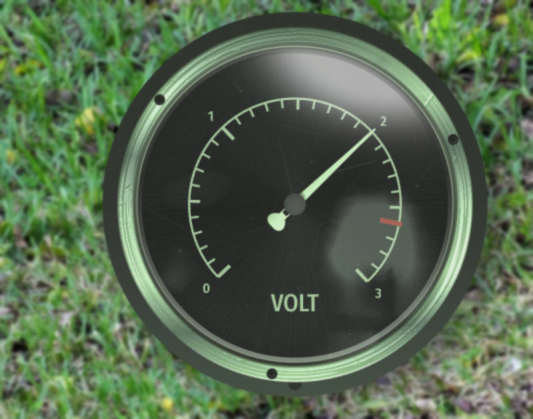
2 V
